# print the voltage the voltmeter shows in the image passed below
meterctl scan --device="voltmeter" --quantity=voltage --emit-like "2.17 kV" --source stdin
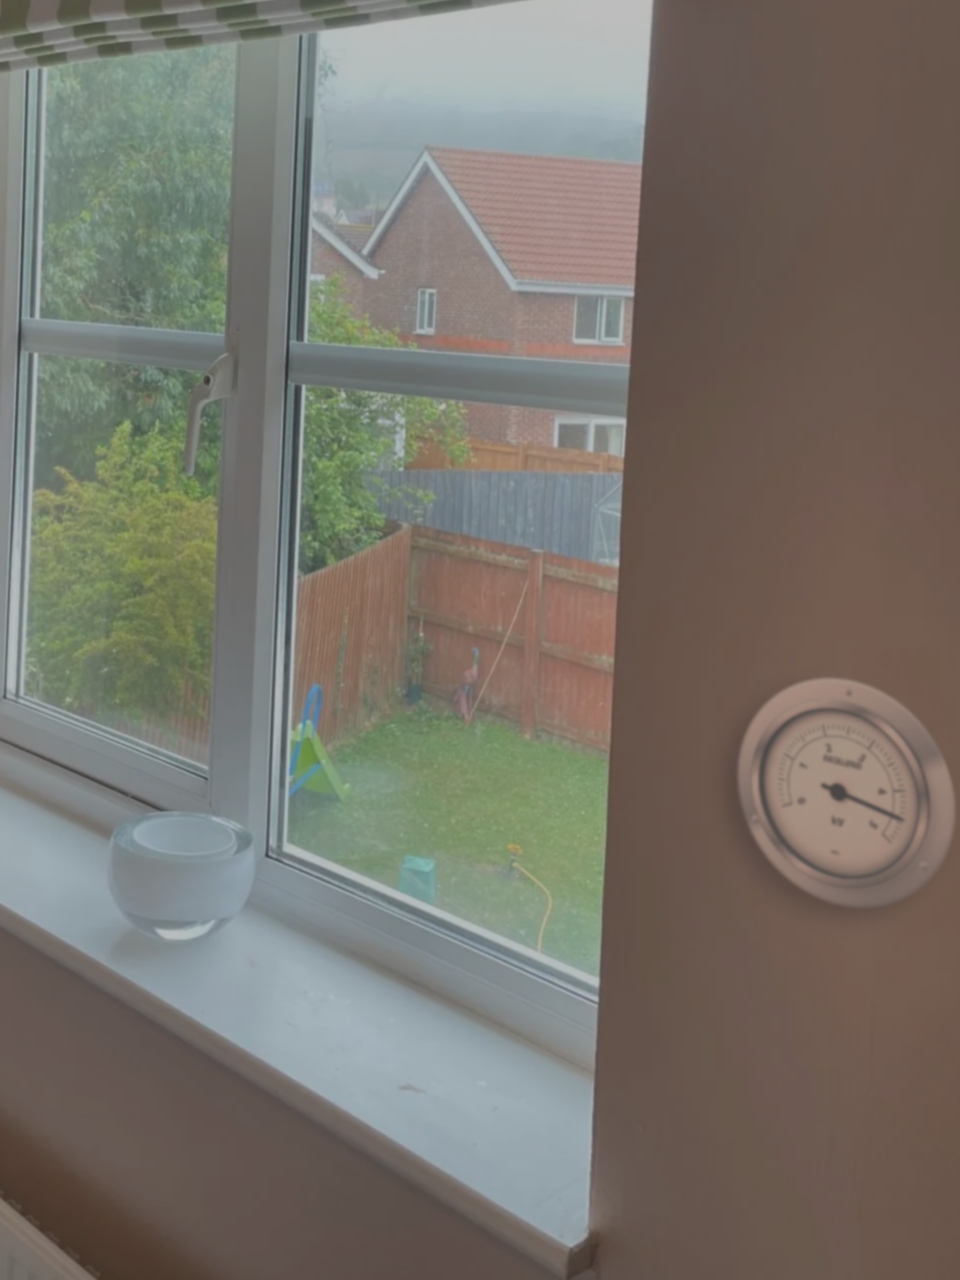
4.5 kV
